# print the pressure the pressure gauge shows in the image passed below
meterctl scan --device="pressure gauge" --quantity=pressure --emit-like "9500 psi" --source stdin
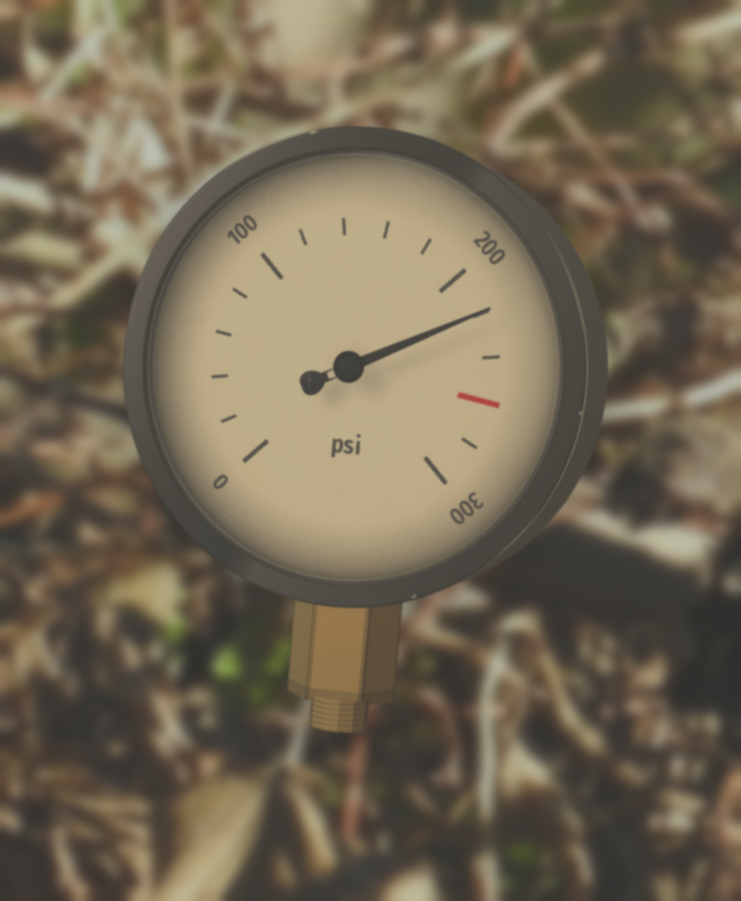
220 psi
